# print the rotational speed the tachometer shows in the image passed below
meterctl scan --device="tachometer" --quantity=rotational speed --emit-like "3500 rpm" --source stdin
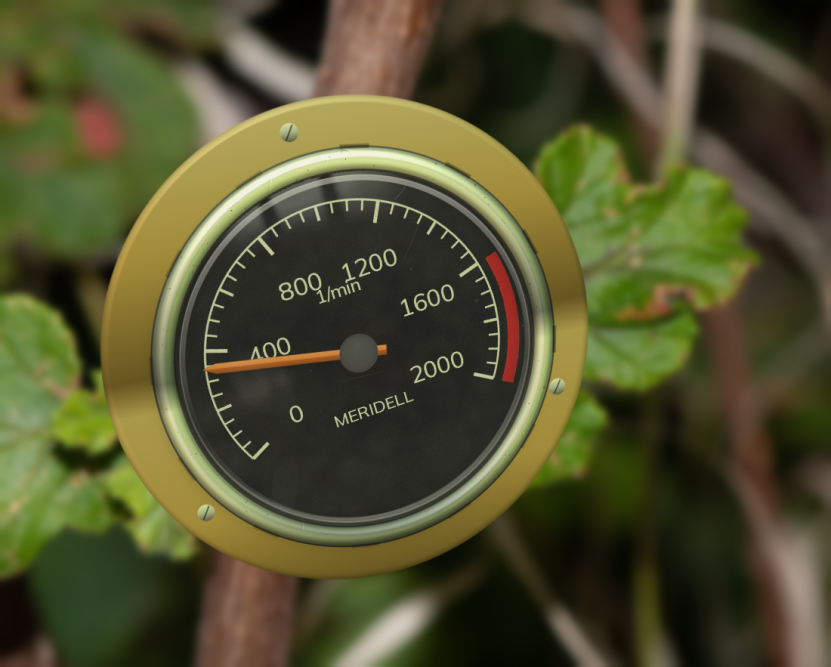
350 rpm
